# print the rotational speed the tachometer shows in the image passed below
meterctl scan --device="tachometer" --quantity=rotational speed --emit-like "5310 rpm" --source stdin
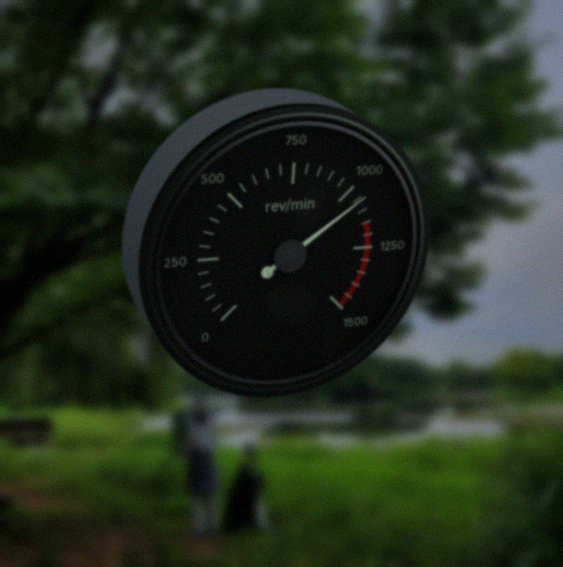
1050 rpm
